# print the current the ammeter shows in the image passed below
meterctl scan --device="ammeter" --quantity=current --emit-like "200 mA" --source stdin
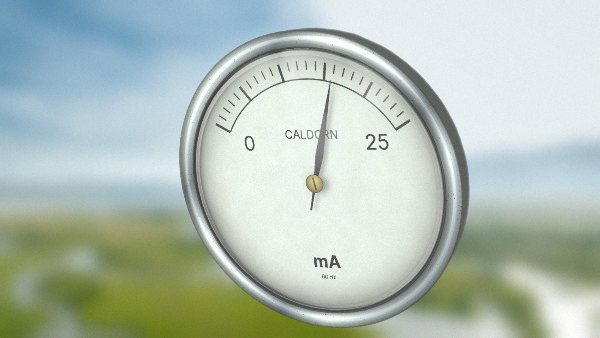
16 mA
